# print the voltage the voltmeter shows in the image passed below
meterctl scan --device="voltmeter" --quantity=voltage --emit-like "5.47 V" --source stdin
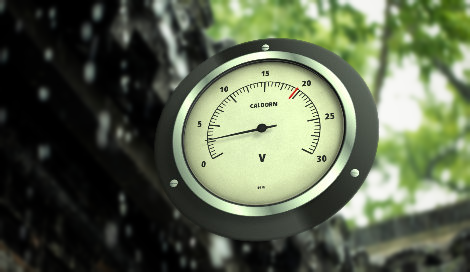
2.5 V
